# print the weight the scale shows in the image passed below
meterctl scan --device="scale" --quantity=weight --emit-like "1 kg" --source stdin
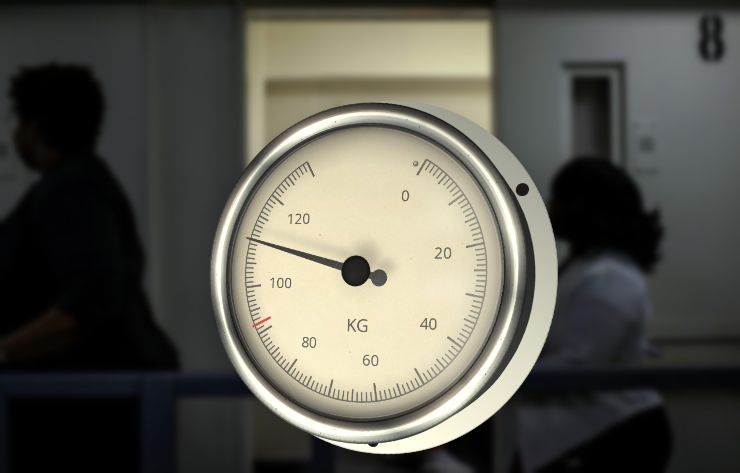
110 kg
